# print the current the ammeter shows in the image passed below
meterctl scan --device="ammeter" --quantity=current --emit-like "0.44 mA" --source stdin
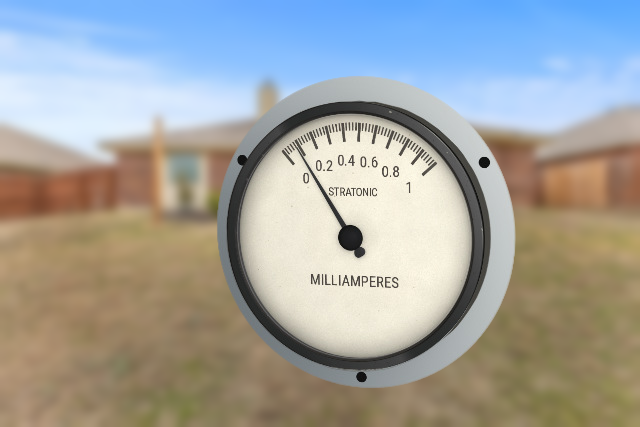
0.1 mA
